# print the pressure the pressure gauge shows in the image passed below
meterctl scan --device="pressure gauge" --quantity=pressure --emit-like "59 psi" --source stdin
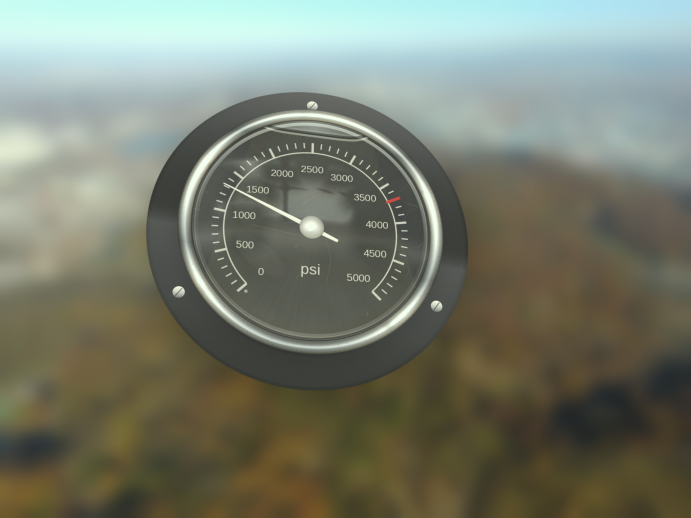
1300 psi
